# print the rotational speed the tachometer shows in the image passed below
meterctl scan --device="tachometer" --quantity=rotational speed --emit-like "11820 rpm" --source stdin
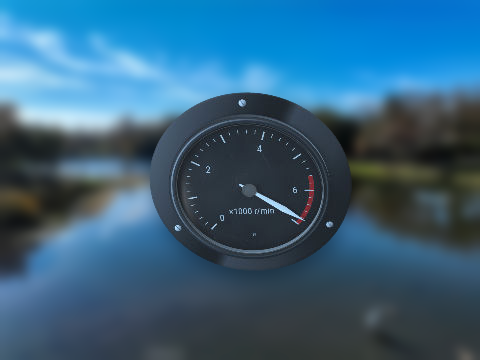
6800 rpm
